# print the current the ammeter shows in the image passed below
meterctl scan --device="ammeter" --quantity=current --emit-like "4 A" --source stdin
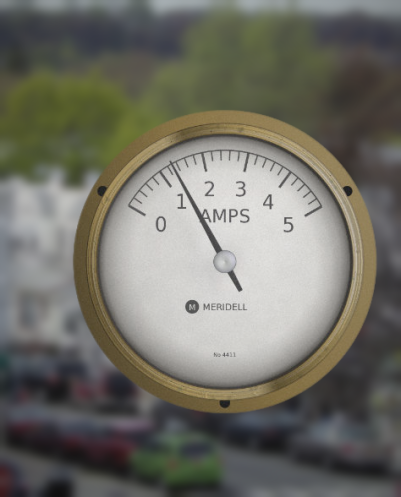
1.3 A
